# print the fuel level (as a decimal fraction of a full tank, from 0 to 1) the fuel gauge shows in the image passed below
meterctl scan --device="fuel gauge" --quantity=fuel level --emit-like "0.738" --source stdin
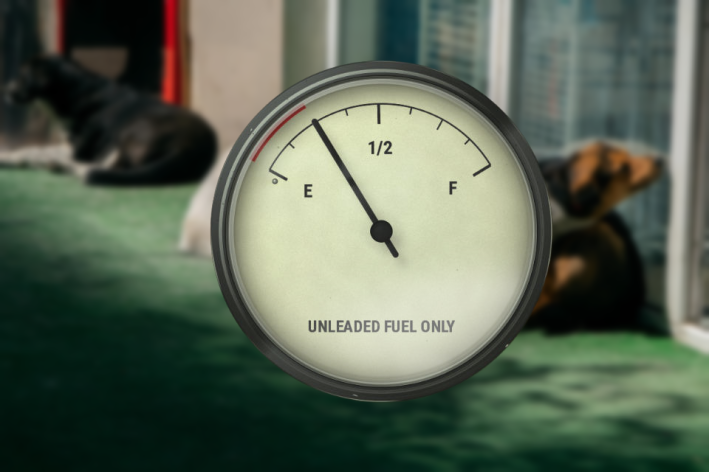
0.25
